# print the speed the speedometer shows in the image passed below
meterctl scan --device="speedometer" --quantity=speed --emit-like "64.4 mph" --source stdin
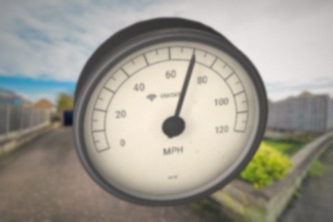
70 mph
